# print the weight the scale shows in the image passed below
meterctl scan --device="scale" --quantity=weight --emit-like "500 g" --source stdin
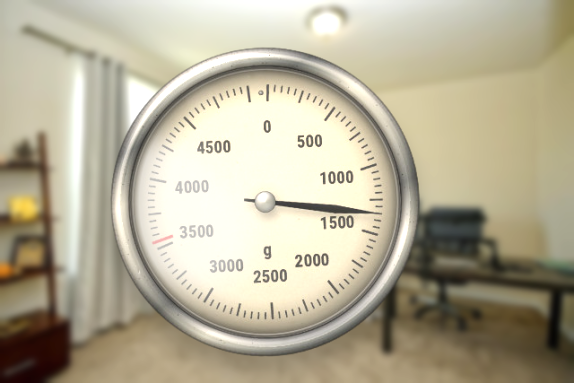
1350 g
